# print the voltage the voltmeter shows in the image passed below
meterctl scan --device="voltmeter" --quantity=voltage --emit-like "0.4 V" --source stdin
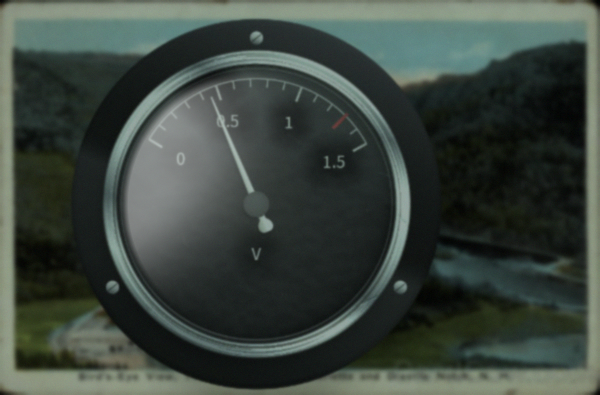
0.45 V
